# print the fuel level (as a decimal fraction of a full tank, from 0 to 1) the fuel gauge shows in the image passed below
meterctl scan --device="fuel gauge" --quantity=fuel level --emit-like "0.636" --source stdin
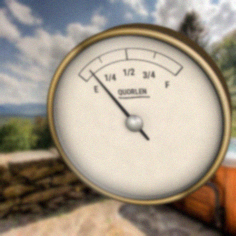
0.125
